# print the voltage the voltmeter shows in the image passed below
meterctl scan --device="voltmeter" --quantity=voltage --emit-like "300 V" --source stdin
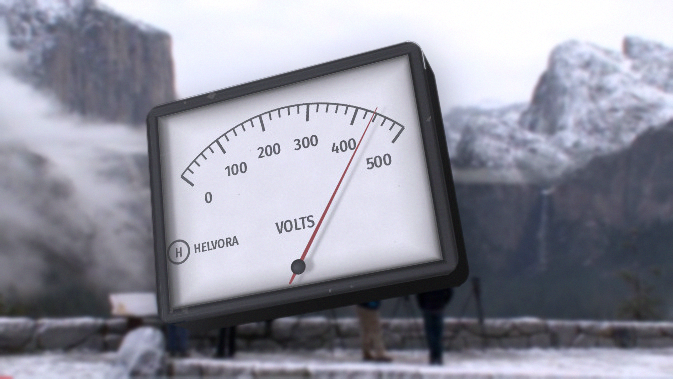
440 V
